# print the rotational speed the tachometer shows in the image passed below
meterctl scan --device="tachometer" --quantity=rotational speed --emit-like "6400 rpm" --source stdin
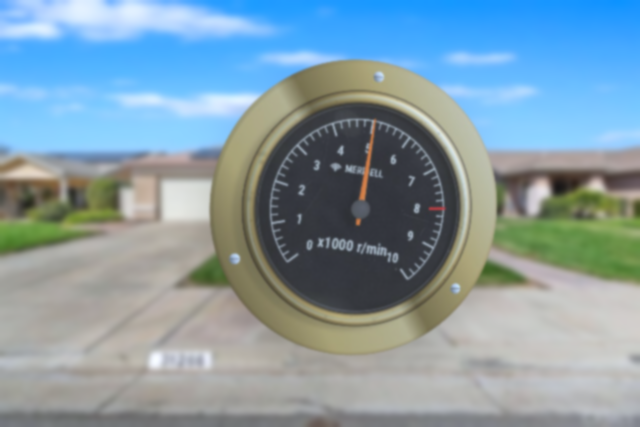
5000 rpm
